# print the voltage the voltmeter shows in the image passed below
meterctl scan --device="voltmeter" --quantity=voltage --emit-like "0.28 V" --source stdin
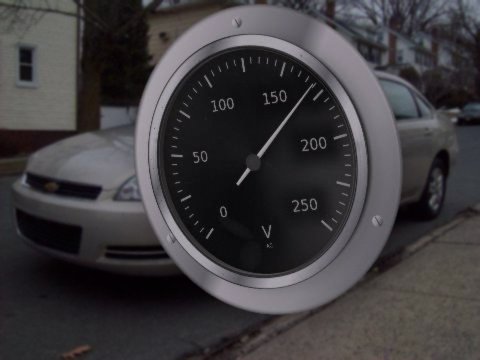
170 V
